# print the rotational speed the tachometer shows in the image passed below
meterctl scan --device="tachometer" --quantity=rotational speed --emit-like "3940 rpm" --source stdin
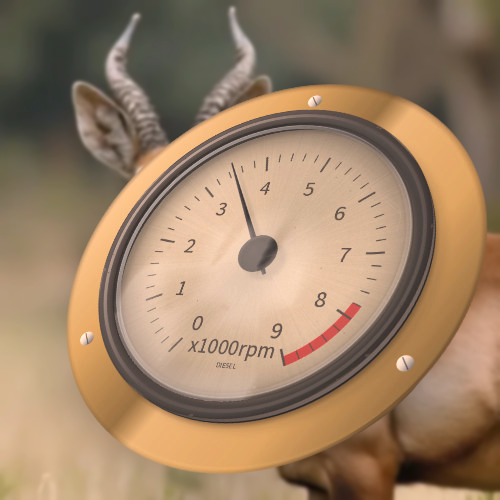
3500 rpm
